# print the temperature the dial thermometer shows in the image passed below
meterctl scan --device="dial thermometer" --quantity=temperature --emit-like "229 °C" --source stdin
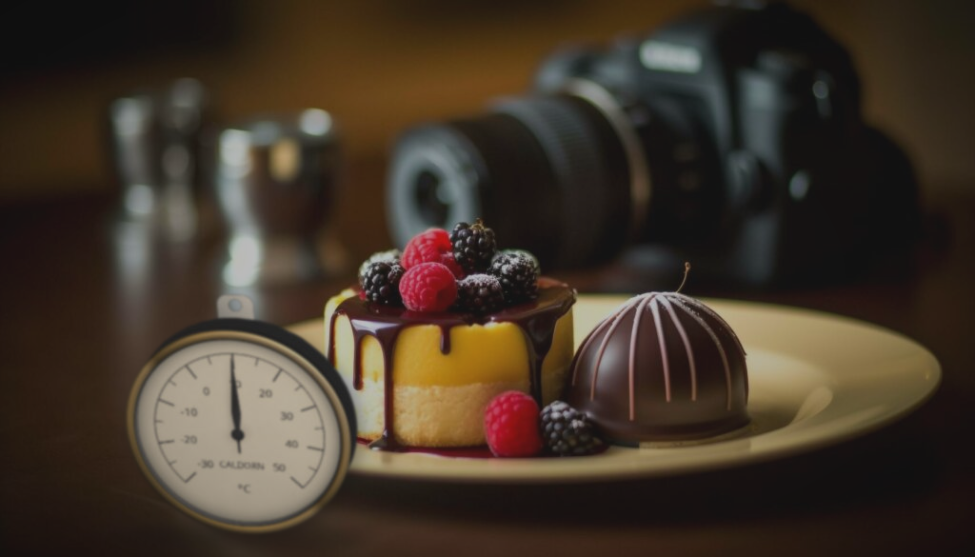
10 °C
